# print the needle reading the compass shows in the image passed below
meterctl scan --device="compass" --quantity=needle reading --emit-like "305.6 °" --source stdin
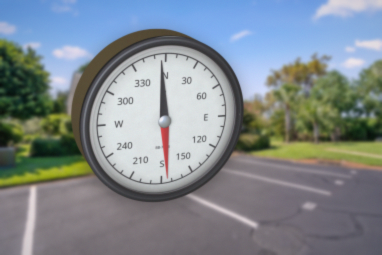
175 °
